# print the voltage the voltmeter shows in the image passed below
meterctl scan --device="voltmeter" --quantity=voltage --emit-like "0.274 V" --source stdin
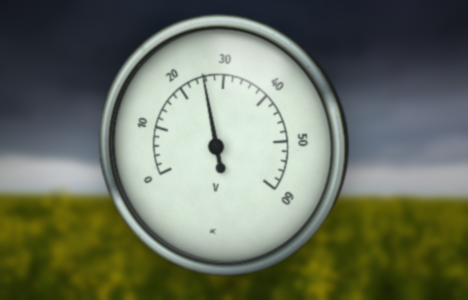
26 V
